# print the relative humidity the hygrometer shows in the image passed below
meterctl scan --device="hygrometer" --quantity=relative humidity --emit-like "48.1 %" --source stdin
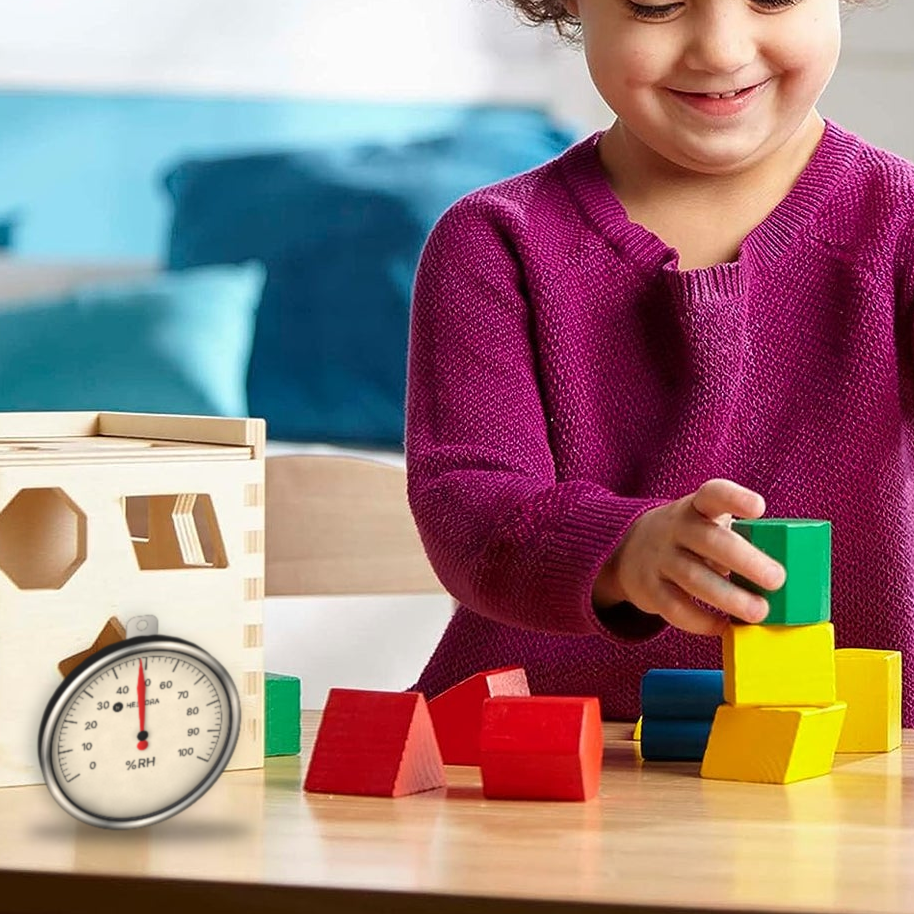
48 %
